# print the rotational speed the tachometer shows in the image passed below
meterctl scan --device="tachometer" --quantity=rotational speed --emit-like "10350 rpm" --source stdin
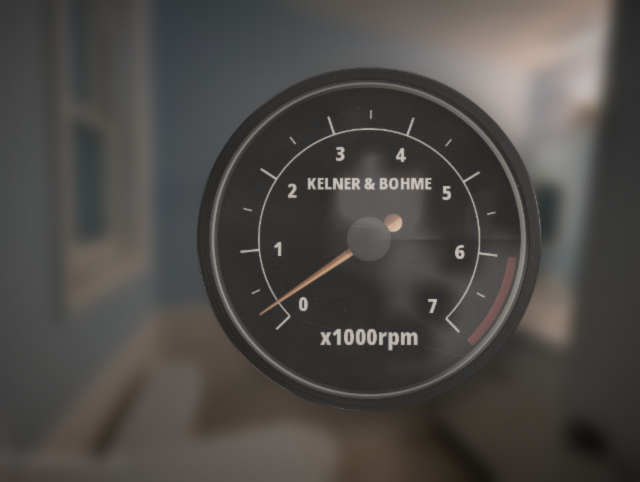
250 rpm
